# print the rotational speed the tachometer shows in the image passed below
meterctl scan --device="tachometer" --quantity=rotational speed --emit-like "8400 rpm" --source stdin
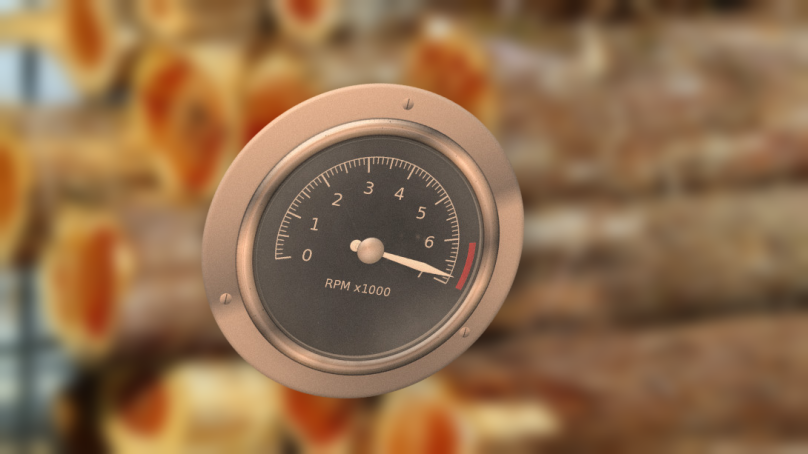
6800 rpm
